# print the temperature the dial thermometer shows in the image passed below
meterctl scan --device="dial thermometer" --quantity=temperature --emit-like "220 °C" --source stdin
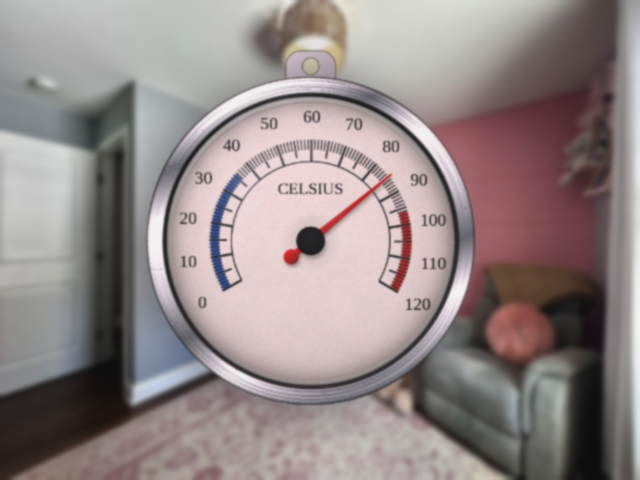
85 °C
